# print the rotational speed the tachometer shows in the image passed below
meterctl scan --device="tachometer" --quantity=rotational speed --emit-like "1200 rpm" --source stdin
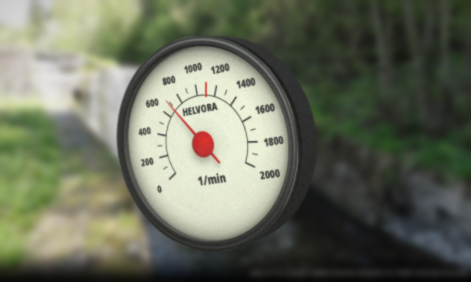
700 rpm
